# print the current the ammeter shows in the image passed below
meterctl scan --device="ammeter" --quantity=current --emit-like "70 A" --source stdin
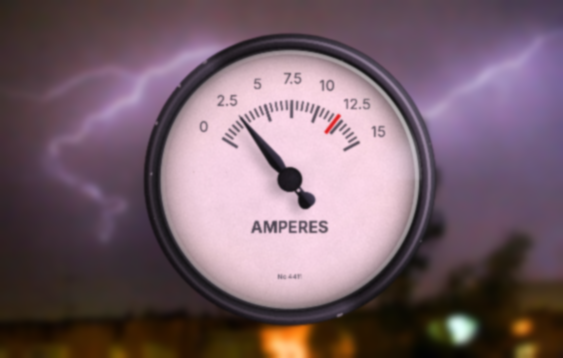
2.5 A
